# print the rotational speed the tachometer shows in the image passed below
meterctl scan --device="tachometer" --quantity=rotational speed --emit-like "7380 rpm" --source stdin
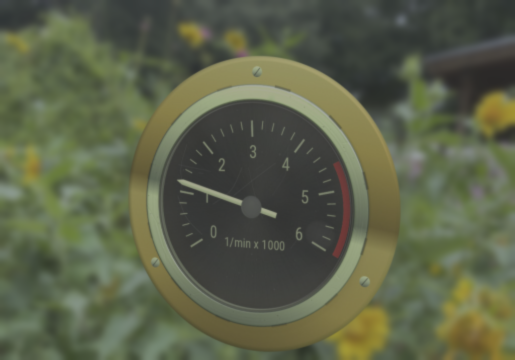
1200 rpm
